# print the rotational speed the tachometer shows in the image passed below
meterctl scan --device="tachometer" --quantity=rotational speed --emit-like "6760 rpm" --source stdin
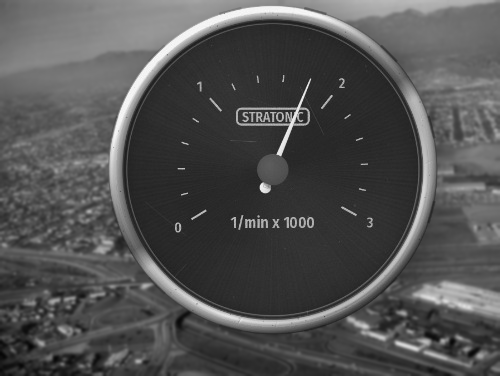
1800 rpm
